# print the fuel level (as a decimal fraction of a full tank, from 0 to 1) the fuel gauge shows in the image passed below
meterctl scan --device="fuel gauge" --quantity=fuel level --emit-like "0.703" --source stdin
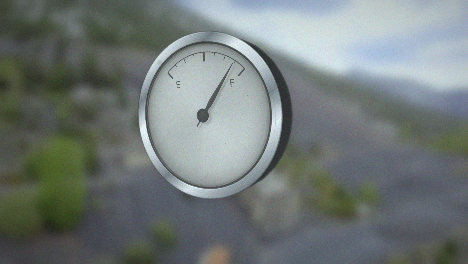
0.875
